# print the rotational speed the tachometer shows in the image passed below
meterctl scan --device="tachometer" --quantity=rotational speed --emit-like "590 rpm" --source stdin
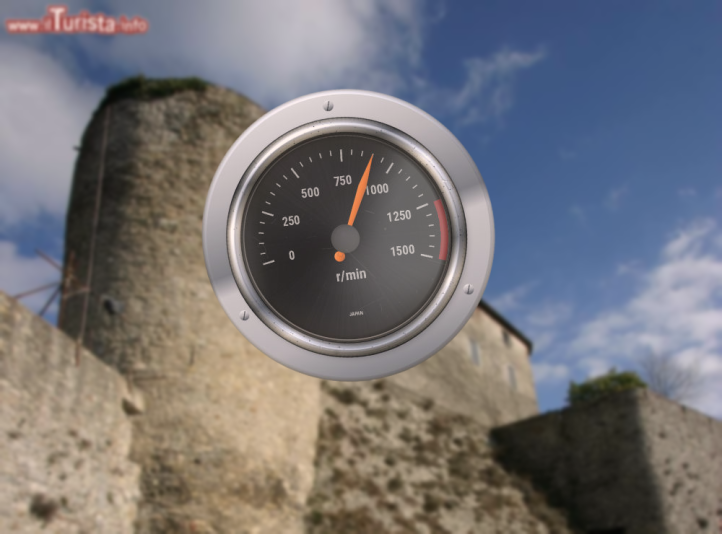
900 rpm
